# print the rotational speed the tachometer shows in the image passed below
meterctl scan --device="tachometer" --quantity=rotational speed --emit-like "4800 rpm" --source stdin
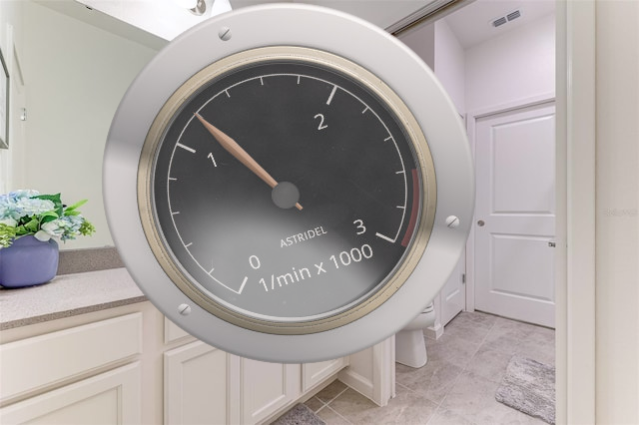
1200 rpm
